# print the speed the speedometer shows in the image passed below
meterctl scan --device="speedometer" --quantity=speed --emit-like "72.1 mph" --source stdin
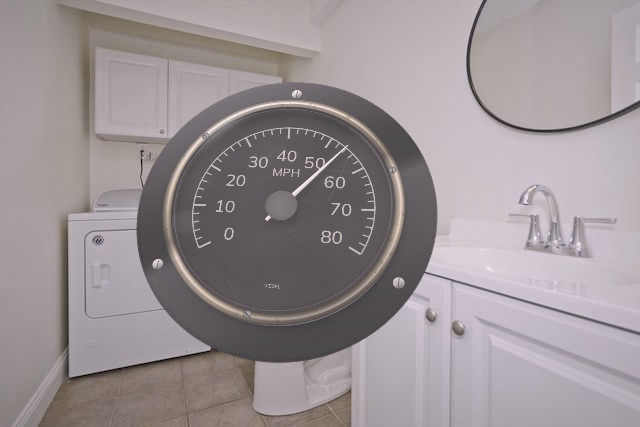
54 mph
